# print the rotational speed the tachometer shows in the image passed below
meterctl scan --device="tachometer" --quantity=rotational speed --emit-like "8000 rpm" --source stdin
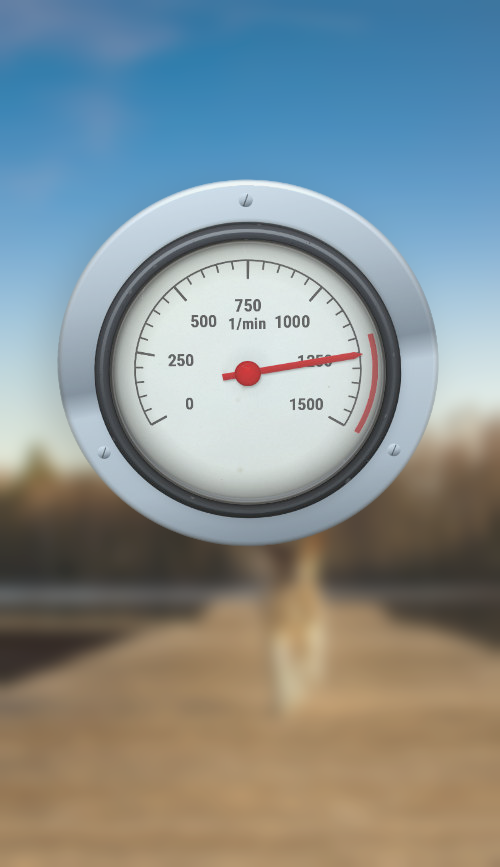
1250 rpm
